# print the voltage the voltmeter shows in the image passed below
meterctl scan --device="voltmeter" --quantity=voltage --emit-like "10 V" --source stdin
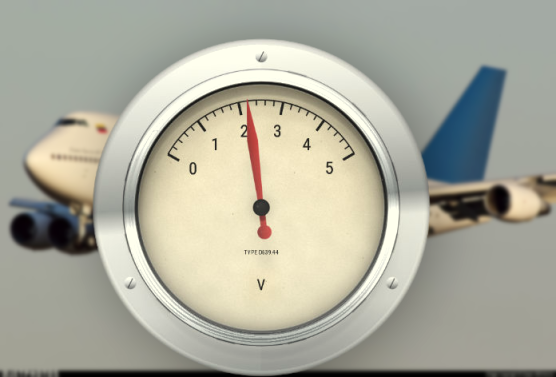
2.2 V
